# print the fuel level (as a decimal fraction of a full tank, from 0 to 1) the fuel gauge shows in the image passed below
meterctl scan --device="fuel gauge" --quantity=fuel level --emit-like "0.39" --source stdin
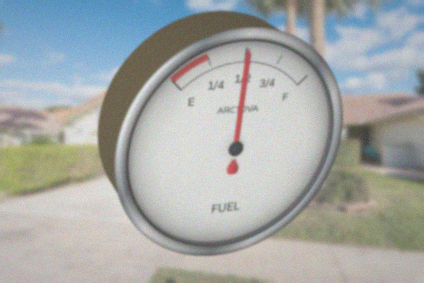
0.5
